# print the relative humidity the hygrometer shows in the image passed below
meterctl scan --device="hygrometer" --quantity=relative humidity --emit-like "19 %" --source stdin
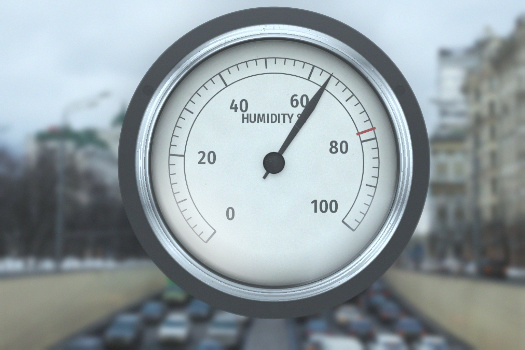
64 %
